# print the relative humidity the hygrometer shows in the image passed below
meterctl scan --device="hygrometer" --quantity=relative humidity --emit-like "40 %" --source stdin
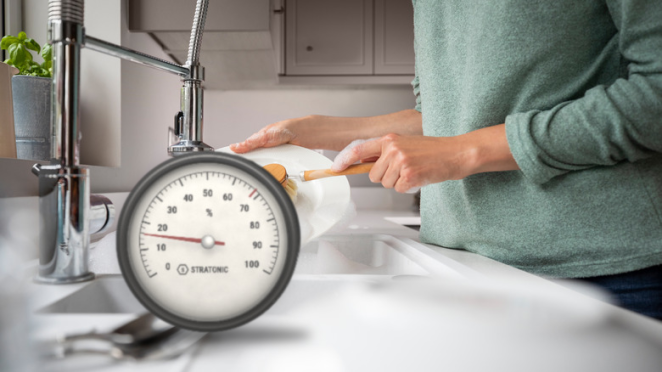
16 %
